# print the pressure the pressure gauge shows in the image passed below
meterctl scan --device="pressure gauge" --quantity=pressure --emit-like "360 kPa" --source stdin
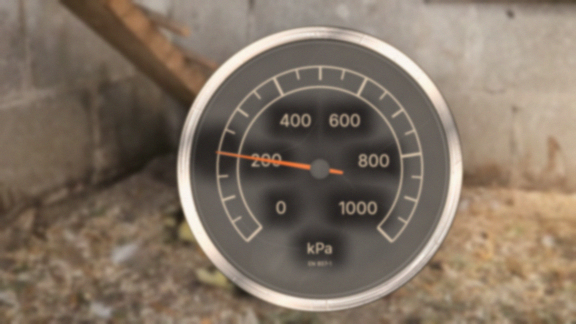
200 kPa
